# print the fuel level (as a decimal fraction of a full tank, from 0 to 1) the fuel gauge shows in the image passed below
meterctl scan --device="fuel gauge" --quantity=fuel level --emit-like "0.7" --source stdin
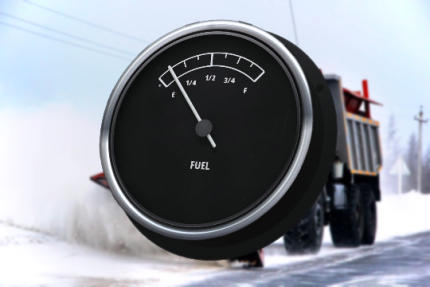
0.125
